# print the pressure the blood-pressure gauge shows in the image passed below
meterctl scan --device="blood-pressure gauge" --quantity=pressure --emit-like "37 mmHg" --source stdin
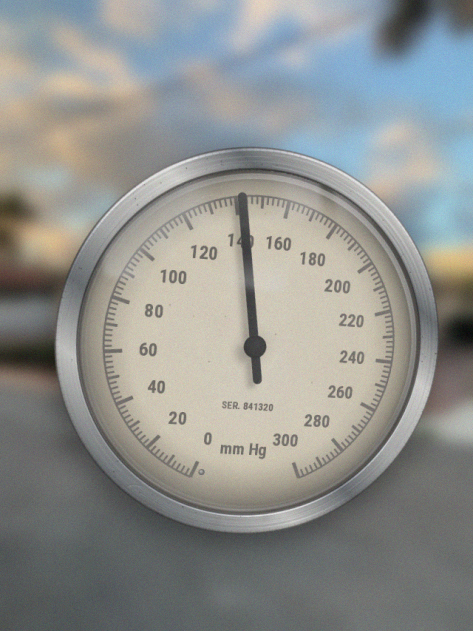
142 mmHg
